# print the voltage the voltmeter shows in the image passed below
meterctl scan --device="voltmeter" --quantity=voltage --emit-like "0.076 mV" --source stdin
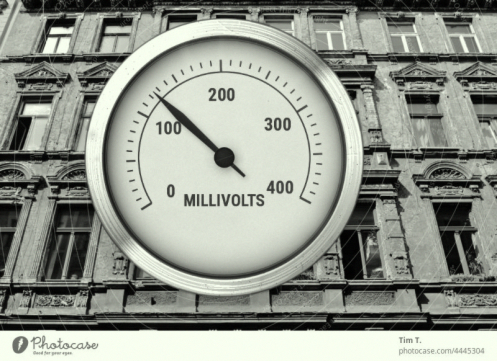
125 mV
